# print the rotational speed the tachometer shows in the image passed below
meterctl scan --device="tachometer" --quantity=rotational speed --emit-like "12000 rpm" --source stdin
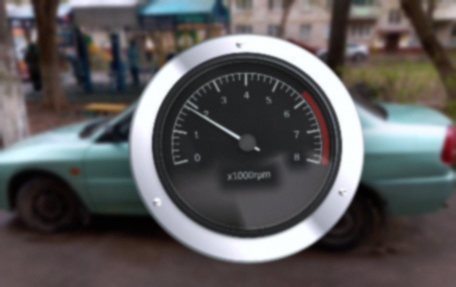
1800 rpm
